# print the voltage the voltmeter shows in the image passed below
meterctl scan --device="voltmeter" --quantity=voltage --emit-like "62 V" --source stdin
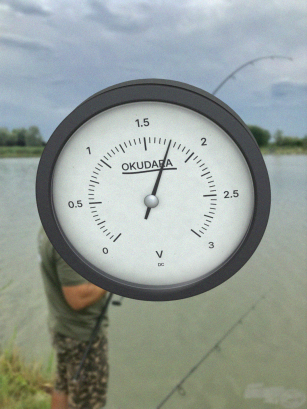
1.75 V
